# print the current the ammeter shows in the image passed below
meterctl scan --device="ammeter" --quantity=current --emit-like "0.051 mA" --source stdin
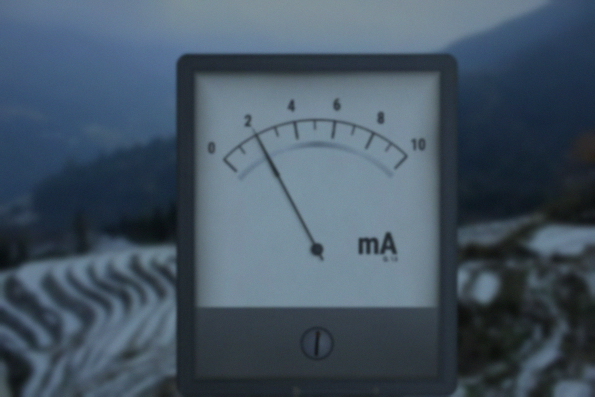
2 mA
